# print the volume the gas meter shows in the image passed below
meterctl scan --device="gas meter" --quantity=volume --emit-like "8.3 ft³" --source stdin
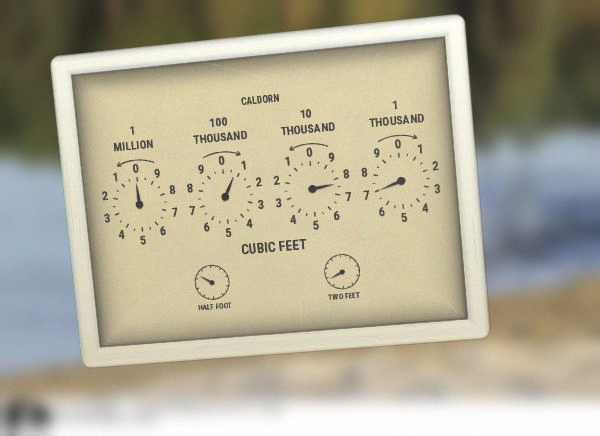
7700 ft³
